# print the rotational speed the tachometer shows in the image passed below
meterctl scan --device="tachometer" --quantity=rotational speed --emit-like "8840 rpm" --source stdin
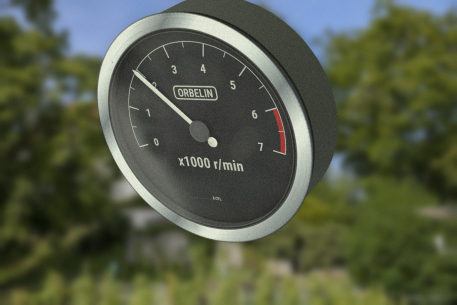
2000 rpm
